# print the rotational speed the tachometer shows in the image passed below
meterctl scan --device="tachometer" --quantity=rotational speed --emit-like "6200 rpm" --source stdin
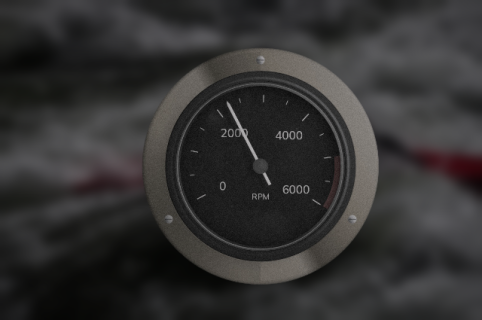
2250 rpm
